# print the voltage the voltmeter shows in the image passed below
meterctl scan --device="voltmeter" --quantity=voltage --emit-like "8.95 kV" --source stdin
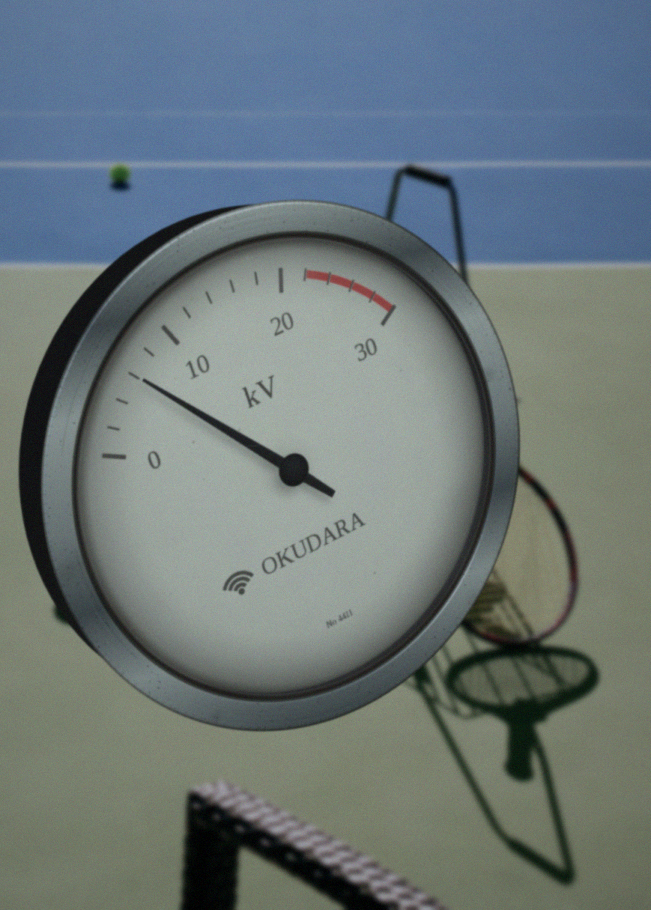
6 kV
